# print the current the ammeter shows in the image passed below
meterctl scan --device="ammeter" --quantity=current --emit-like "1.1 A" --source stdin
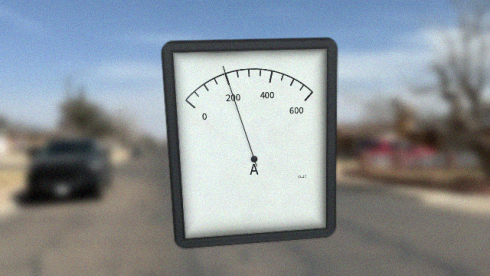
200 A
